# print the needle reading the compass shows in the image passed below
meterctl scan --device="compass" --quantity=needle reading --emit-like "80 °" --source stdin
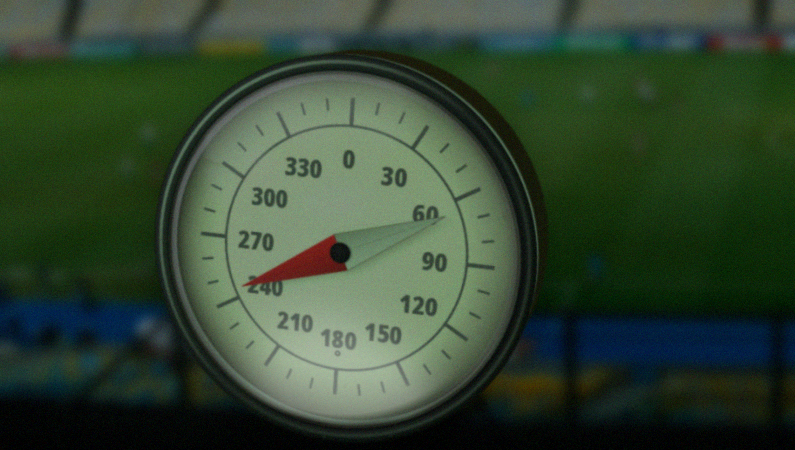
245 °
